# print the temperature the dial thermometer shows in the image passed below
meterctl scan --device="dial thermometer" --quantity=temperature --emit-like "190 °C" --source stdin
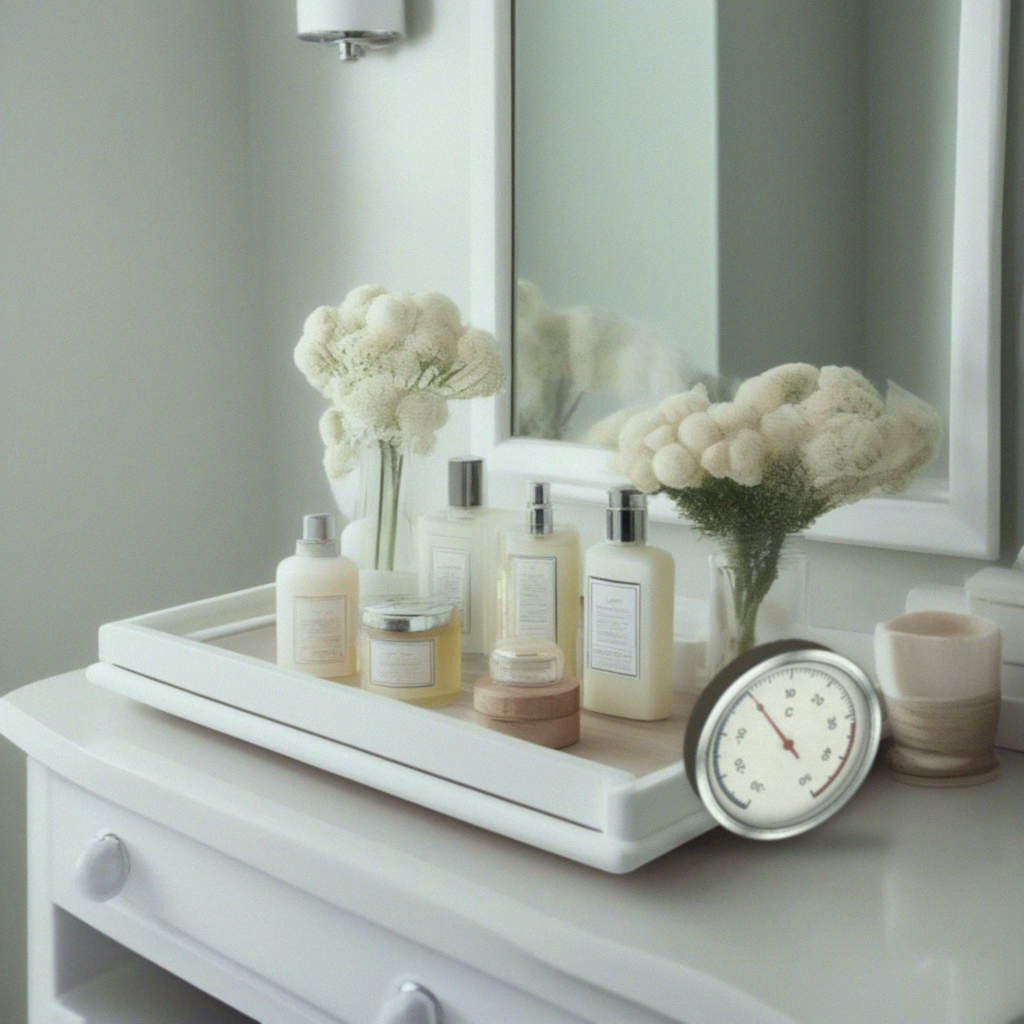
0 °C
